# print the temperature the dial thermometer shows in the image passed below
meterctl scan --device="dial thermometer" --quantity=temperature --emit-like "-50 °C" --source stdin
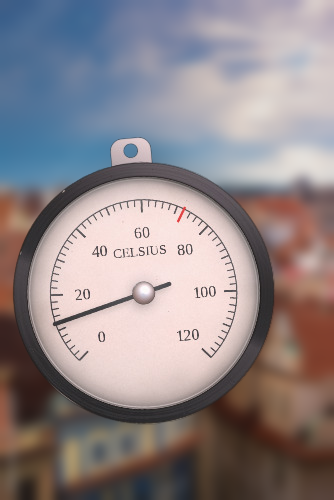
12 °C
